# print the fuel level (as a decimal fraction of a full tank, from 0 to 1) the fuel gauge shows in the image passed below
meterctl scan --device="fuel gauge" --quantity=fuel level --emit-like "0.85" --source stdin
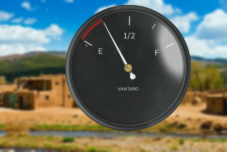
0.25
